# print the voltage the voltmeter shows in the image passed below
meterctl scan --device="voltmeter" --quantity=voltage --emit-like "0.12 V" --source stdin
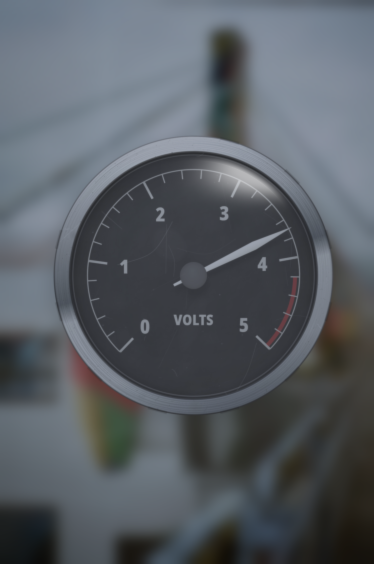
3.7 V
